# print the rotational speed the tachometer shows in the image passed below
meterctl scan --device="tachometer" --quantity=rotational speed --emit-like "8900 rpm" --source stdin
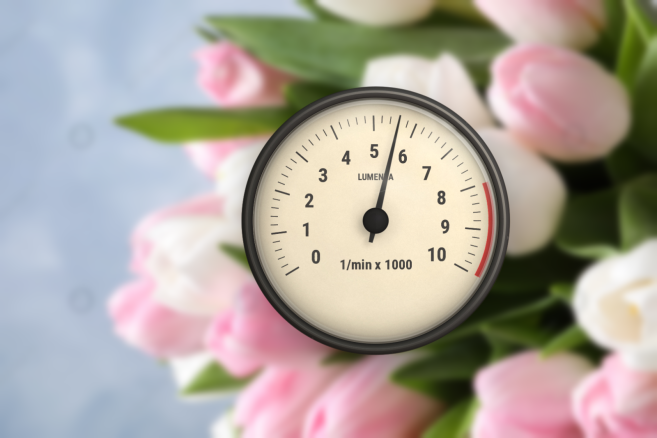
5600 rpm
